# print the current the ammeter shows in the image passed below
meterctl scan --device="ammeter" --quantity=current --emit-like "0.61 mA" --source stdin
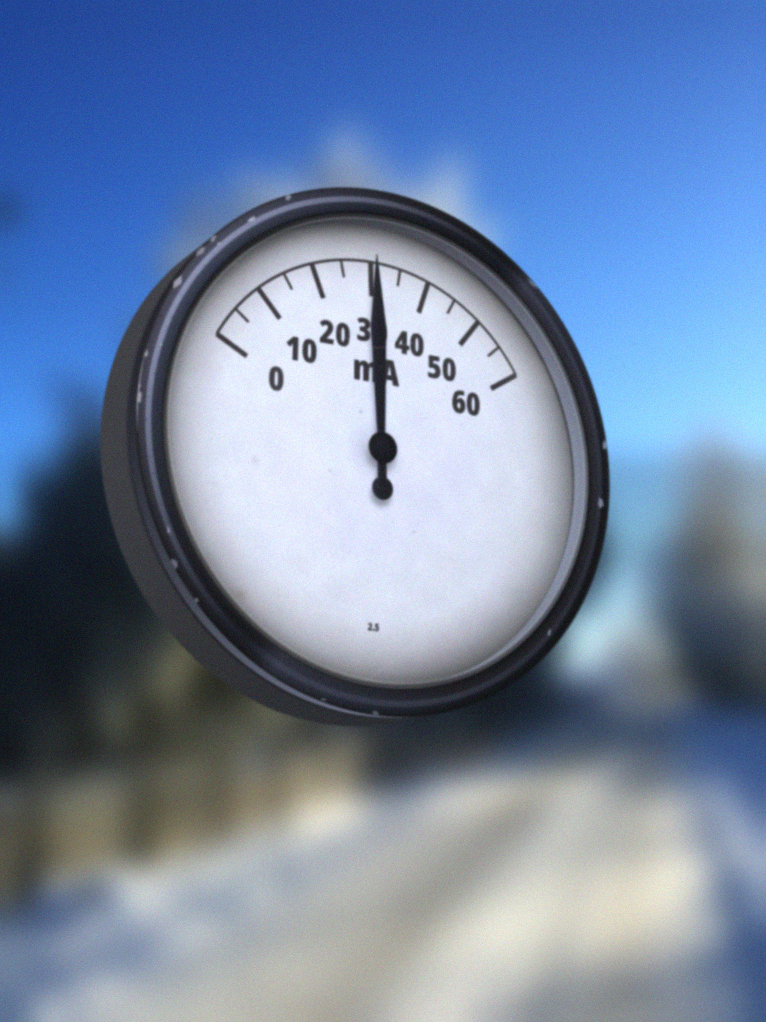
30 mA
